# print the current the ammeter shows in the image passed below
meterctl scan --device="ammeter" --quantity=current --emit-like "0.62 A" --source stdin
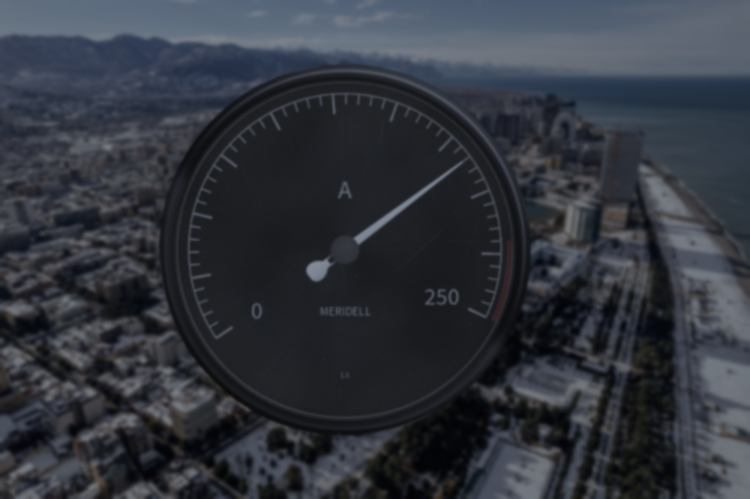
185 A
